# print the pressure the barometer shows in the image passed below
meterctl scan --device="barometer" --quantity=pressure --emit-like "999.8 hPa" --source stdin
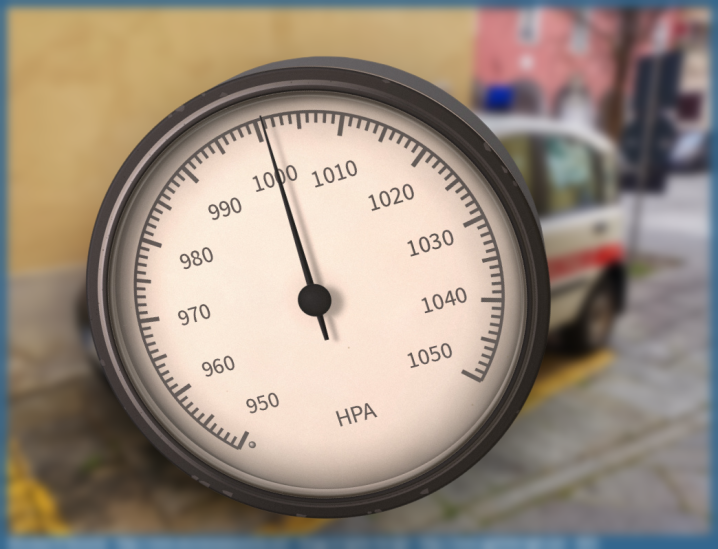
1001 hPa
